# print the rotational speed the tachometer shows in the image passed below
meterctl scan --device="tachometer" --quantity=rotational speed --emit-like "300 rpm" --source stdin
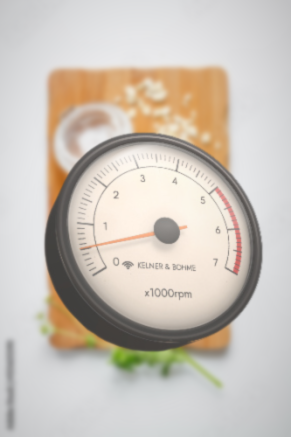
500 rpm
